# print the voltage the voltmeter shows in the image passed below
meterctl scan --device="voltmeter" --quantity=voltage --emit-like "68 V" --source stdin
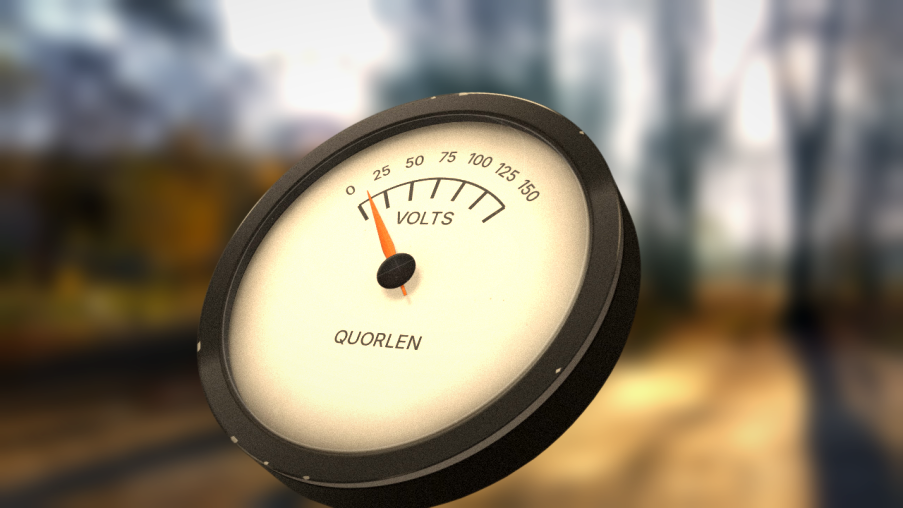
12.5 V
